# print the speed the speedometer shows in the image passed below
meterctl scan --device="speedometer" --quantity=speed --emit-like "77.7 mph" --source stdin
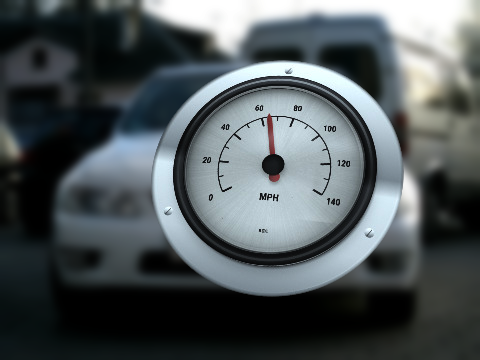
65 mph
